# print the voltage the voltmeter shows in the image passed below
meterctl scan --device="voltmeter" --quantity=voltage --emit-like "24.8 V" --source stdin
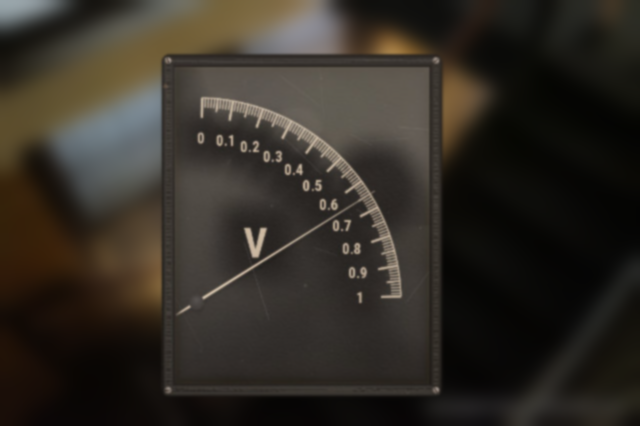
0.65 V
